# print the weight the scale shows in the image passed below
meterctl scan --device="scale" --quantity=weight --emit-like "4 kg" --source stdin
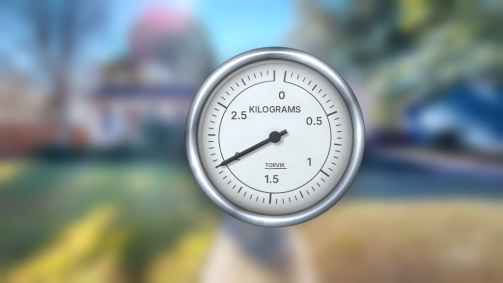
2 kg
